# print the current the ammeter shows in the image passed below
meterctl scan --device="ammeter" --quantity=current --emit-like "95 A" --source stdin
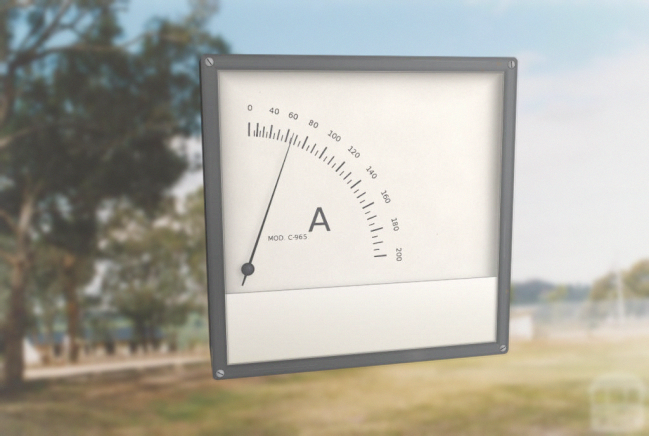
65 A
